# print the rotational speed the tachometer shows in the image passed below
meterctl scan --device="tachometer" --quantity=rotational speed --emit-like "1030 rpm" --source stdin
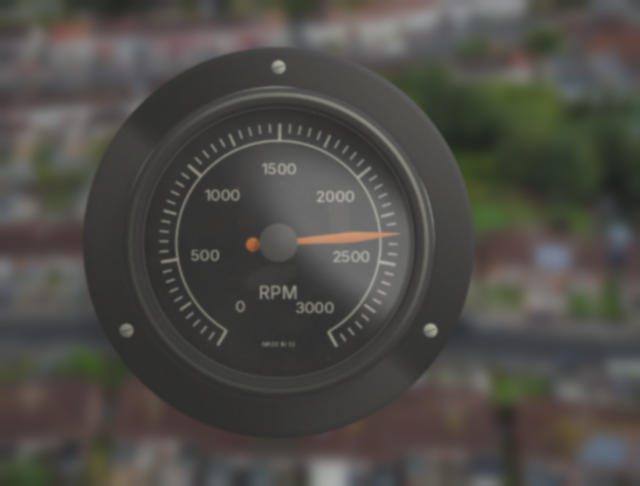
2350 rpm
